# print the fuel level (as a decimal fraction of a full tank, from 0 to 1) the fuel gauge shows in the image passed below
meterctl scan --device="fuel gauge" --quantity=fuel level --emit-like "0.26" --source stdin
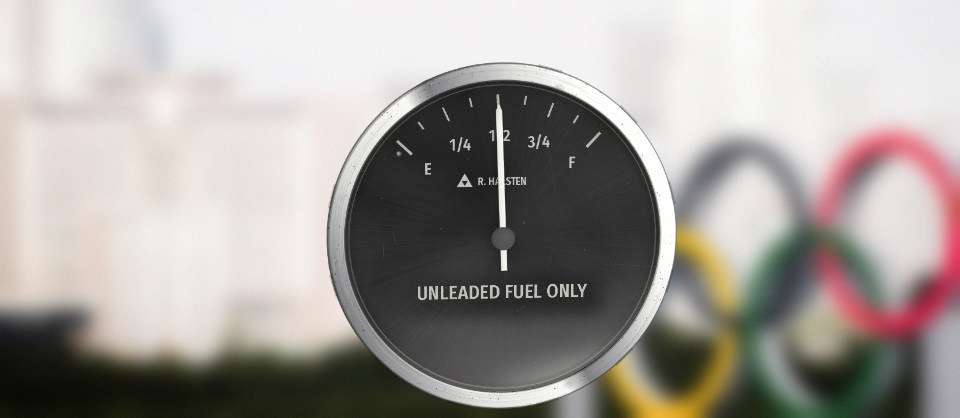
0.5
